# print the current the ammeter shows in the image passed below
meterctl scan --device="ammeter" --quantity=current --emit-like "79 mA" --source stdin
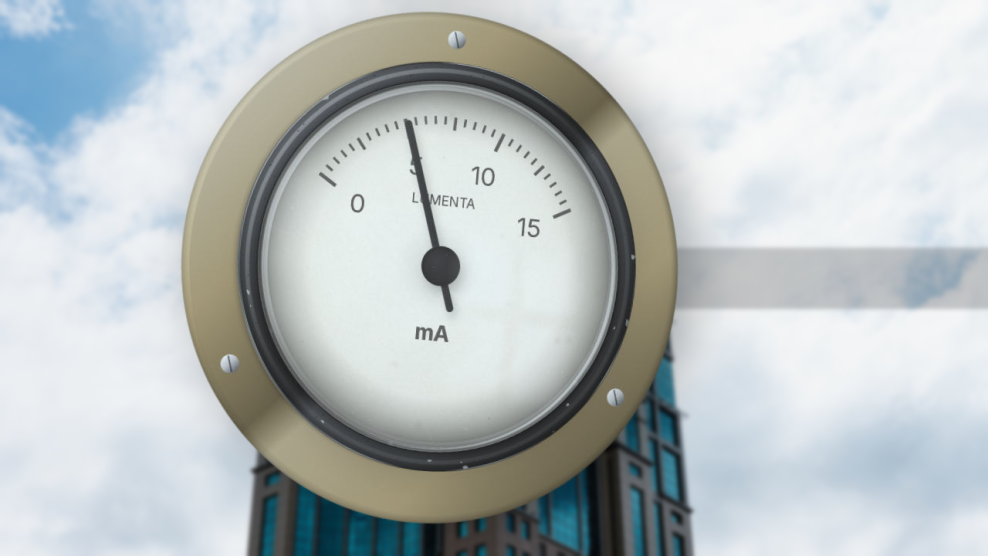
5 mA
